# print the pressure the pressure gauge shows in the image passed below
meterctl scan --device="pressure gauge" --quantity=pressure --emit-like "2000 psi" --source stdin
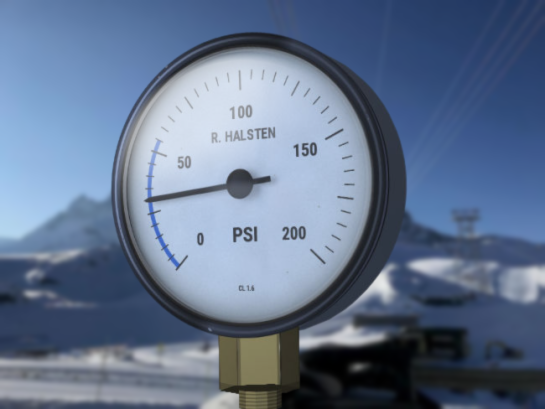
30 psi
